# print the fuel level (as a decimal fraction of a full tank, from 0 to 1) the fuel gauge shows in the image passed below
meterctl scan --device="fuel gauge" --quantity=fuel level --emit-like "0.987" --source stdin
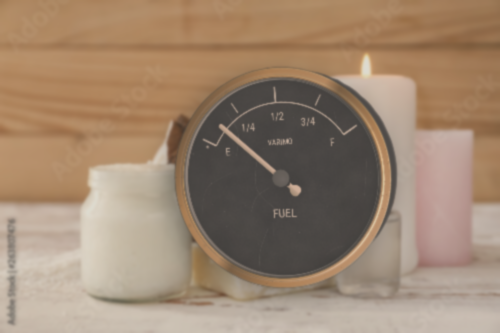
0.125
